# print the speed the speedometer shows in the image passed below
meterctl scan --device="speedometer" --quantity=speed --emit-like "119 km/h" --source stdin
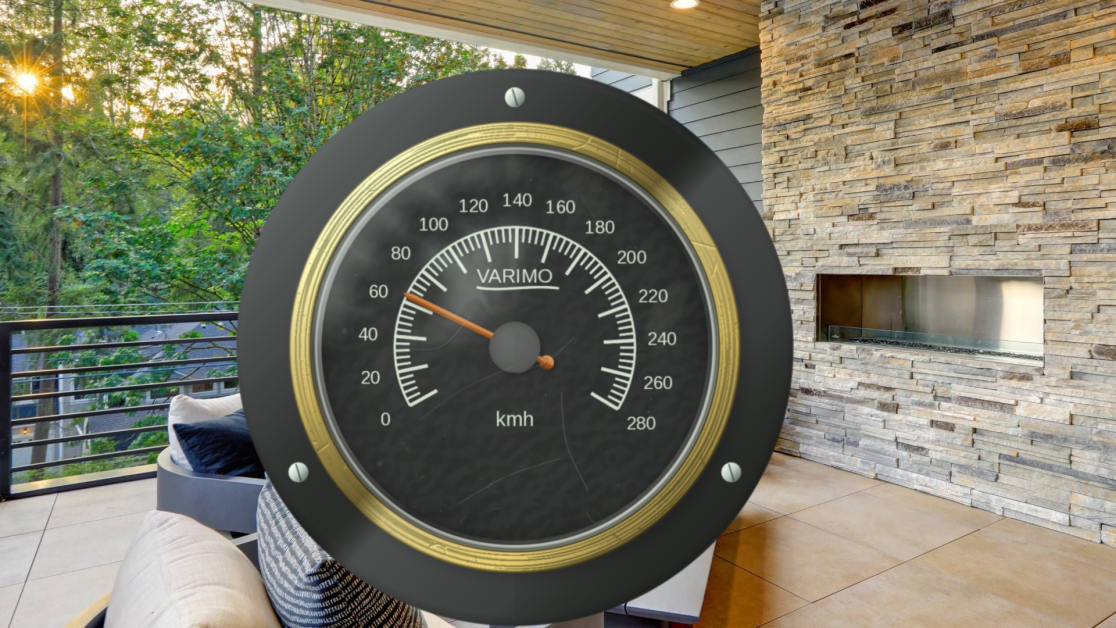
64 km/h
